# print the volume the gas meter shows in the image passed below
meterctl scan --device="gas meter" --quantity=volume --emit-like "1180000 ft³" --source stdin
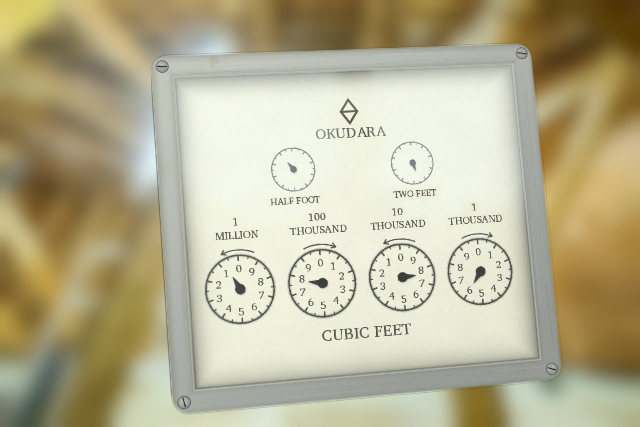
77600 ft³
